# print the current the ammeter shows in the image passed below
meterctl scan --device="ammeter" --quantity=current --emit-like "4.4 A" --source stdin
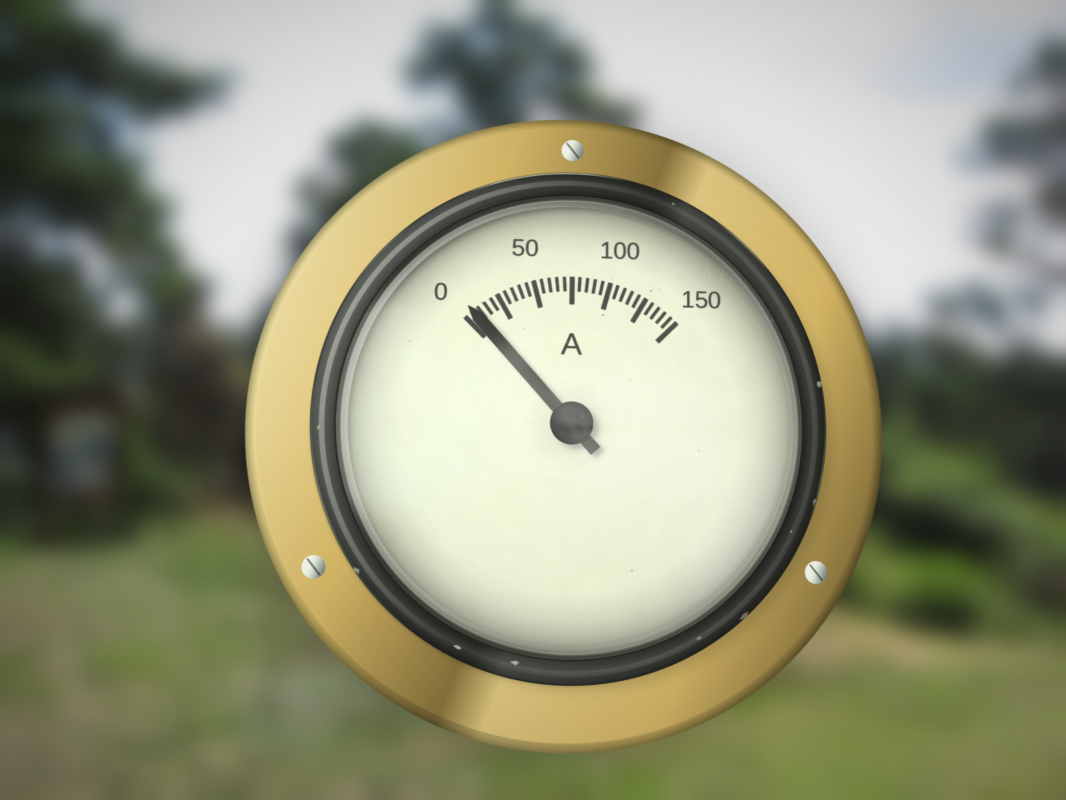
5 A
